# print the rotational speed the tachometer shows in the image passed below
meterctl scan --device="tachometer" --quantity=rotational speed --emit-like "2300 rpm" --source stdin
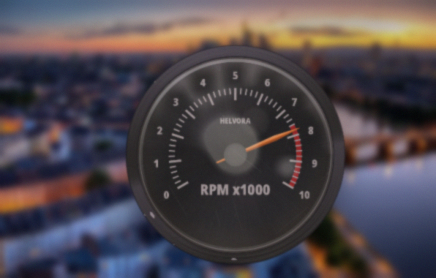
7800 rpm
